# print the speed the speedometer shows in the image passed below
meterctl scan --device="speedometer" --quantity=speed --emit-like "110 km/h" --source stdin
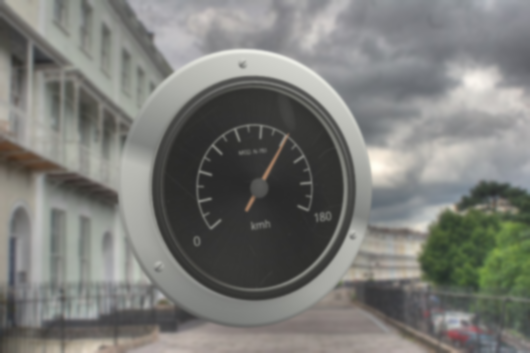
120 km/h
